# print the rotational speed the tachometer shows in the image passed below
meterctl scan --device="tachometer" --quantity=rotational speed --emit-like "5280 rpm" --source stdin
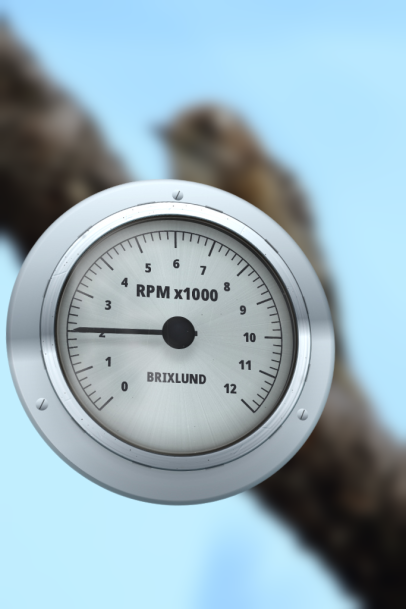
2000 rpm
